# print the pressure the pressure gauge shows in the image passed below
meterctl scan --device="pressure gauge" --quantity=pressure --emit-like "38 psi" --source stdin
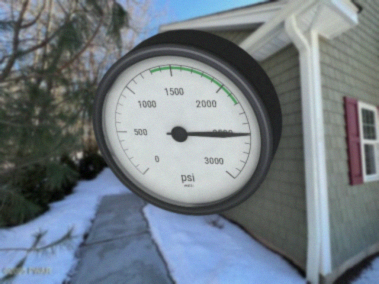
2500 psi
